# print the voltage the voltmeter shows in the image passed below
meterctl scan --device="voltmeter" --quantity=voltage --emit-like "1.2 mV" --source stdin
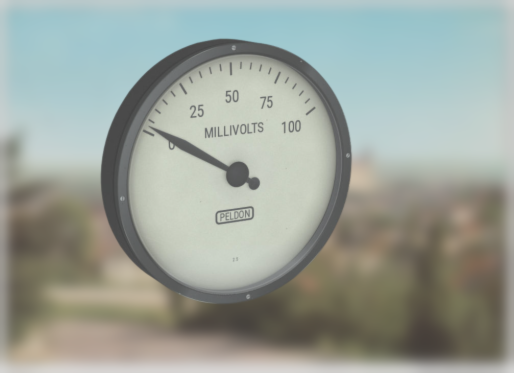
2.5 mV
